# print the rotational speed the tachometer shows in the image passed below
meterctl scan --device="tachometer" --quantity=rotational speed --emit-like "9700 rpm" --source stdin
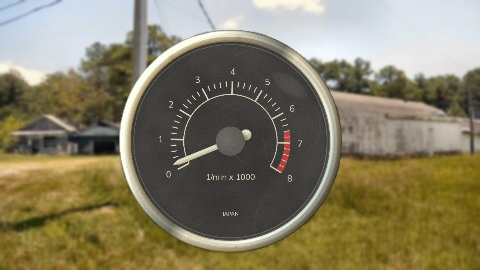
200 rpm
